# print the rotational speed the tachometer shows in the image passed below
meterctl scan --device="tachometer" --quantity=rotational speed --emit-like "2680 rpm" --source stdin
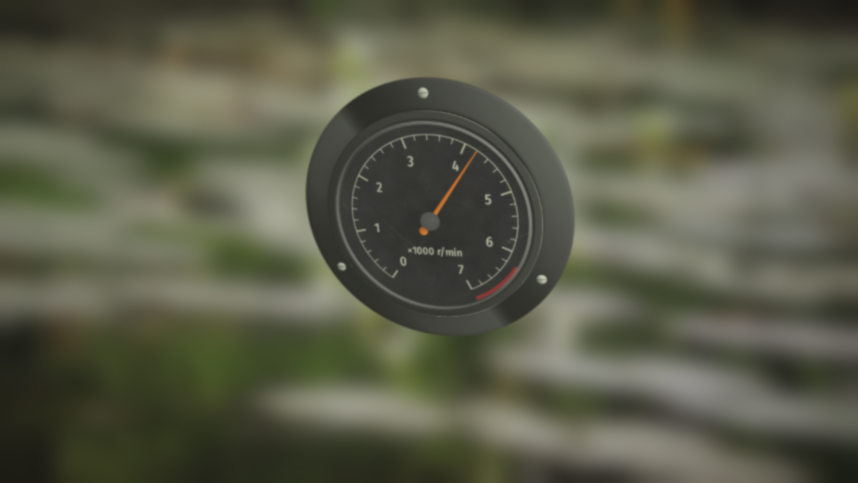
4200 rpm
